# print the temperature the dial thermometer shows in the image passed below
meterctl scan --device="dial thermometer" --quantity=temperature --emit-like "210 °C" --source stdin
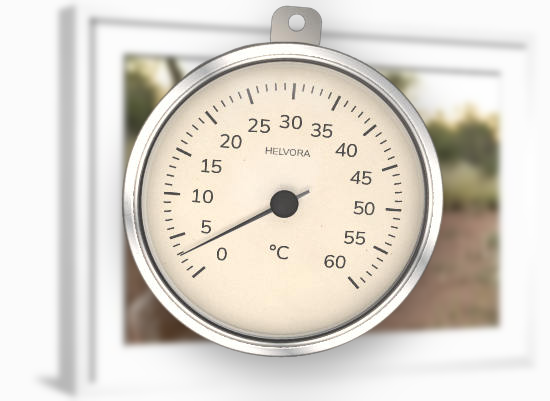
3 °C
